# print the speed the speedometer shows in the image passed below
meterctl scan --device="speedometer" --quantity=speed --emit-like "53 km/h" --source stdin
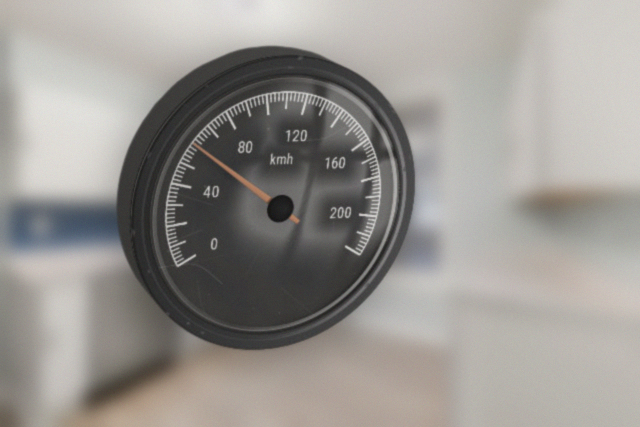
60 km/h
